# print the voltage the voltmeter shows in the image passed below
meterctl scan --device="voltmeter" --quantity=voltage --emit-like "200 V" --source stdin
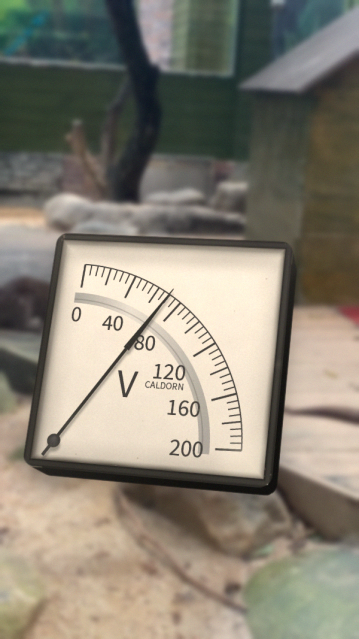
70 V
